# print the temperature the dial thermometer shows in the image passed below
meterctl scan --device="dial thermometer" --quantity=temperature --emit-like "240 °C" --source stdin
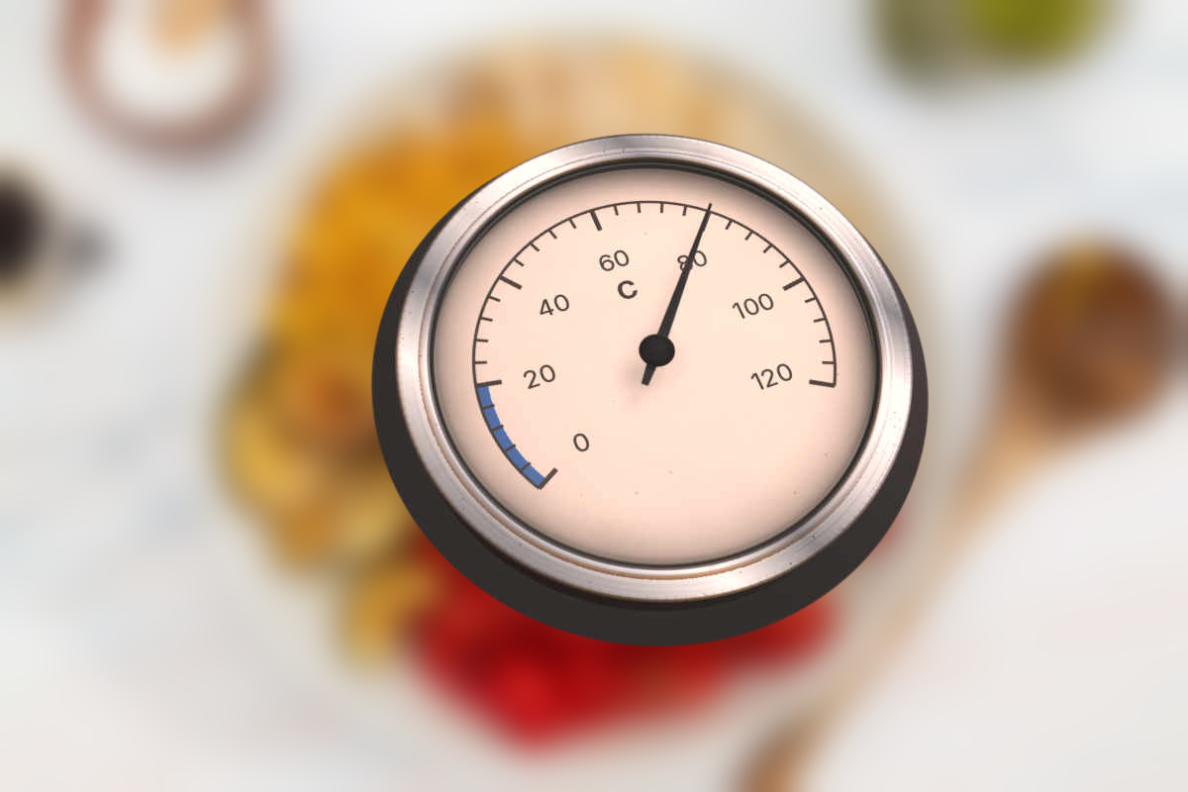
80 °C
